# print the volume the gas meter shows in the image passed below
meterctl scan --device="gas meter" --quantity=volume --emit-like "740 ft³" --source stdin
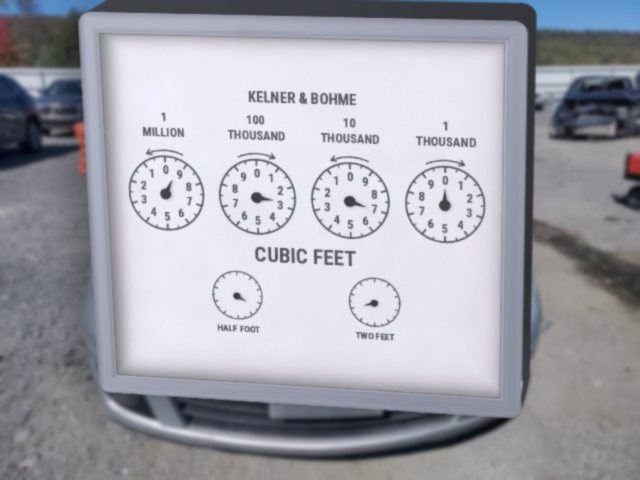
927000 ft³
